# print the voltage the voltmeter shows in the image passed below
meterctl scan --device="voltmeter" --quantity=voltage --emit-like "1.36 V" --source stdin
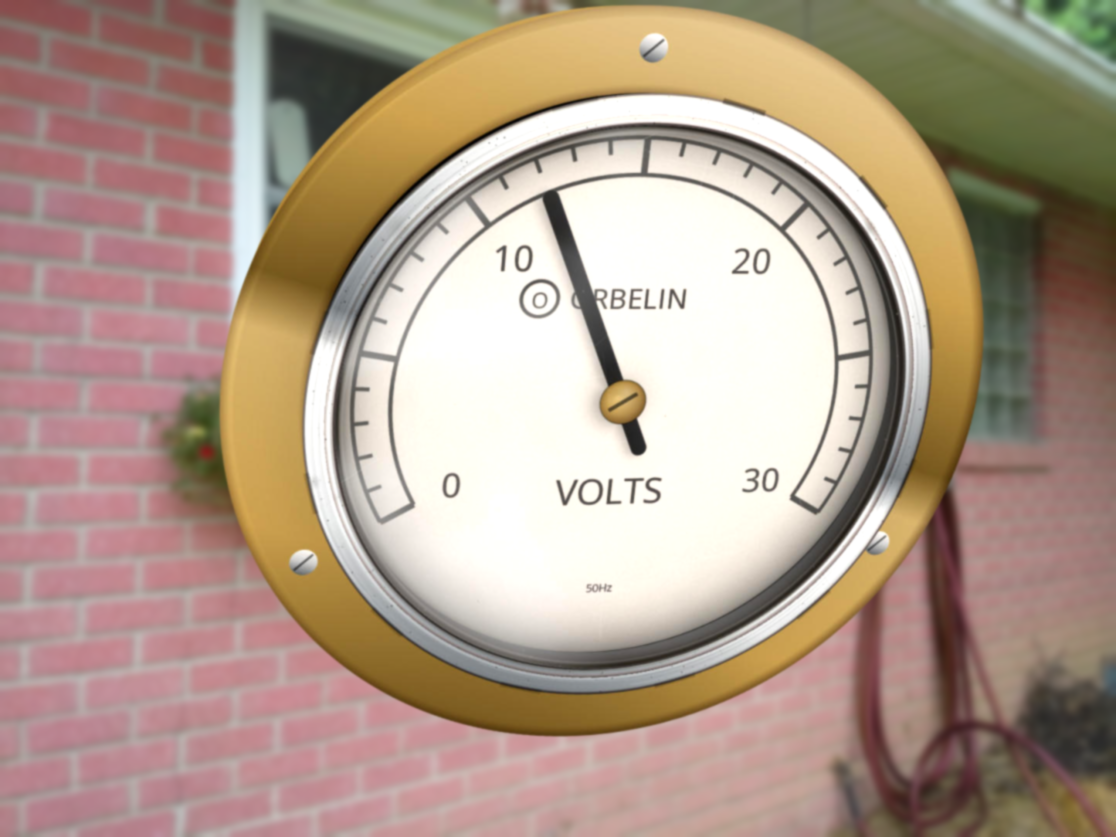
12 V
